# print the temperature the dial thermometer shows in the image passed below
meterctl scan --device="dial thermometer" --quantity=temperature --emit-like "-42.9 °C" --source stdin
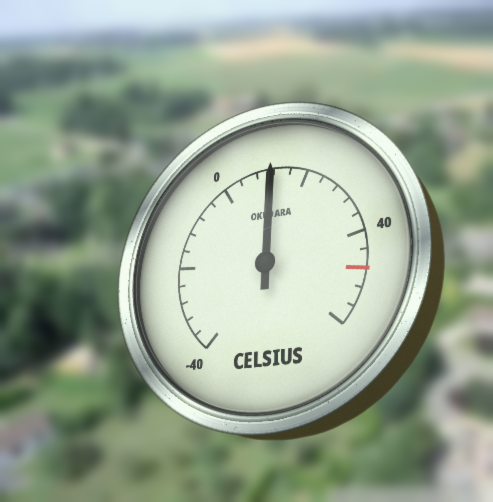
12 °C
